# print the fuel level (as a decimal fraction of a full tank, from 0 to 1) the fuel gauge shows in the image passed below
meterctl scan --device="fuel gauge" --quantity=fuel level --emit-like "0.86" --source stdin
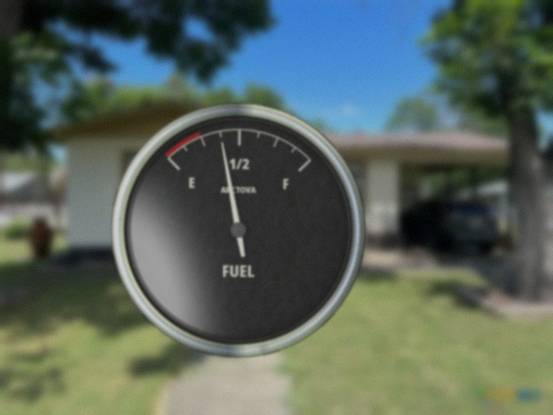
0.375
